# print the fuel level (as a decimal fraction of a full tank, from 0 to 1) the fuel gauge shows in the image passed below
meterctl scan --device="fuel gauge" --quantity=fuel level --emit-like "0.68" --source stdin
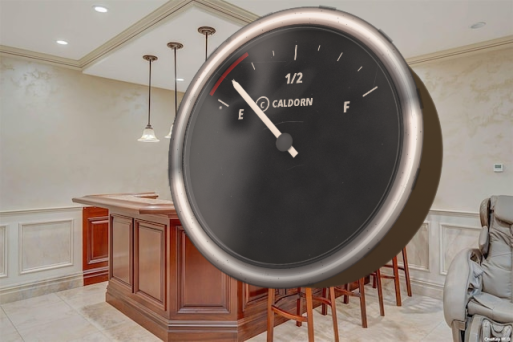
0.125
